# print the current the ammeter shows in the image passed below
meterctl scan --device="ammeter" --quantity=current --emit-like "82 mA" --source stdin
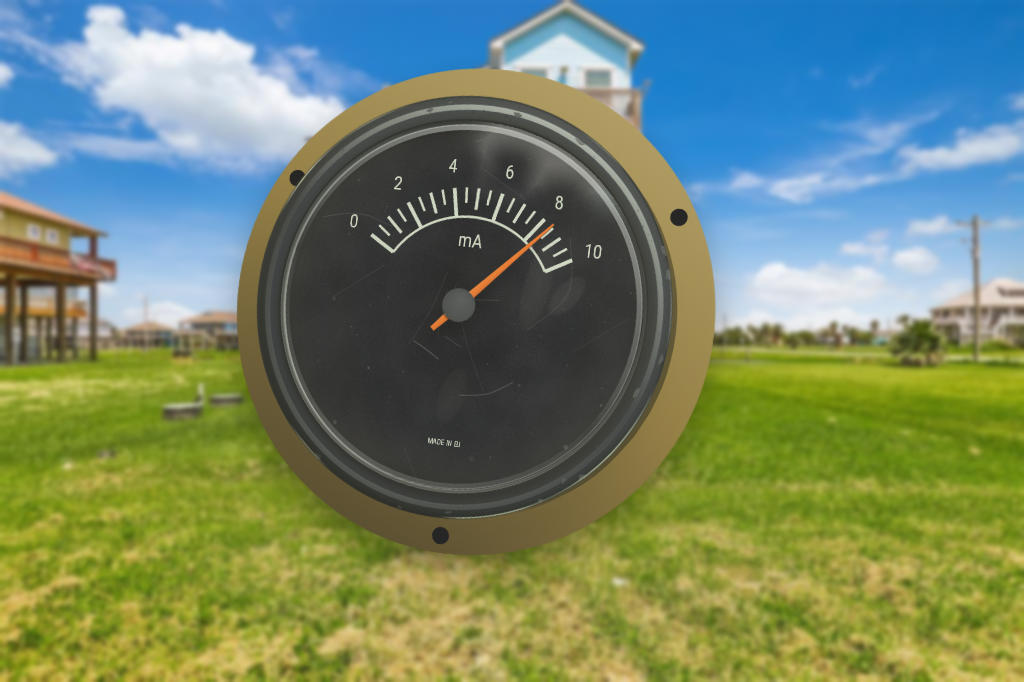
8.5 mA
